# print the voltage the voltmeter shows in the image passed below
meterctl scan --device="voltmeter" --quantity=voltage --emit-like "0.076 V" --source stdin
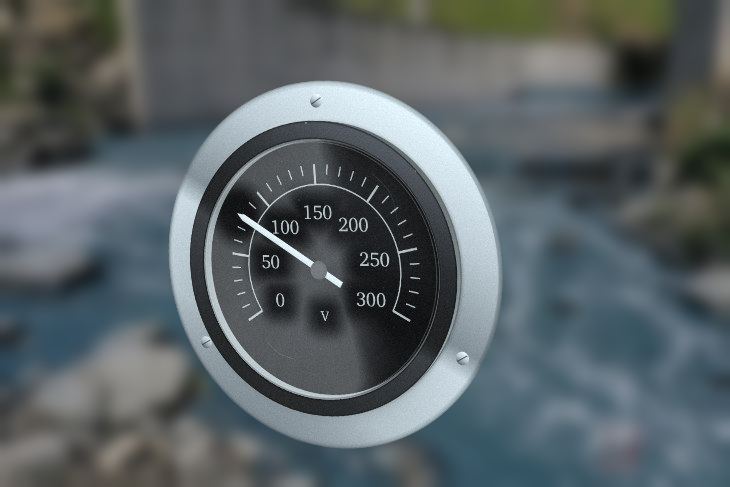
80 V
